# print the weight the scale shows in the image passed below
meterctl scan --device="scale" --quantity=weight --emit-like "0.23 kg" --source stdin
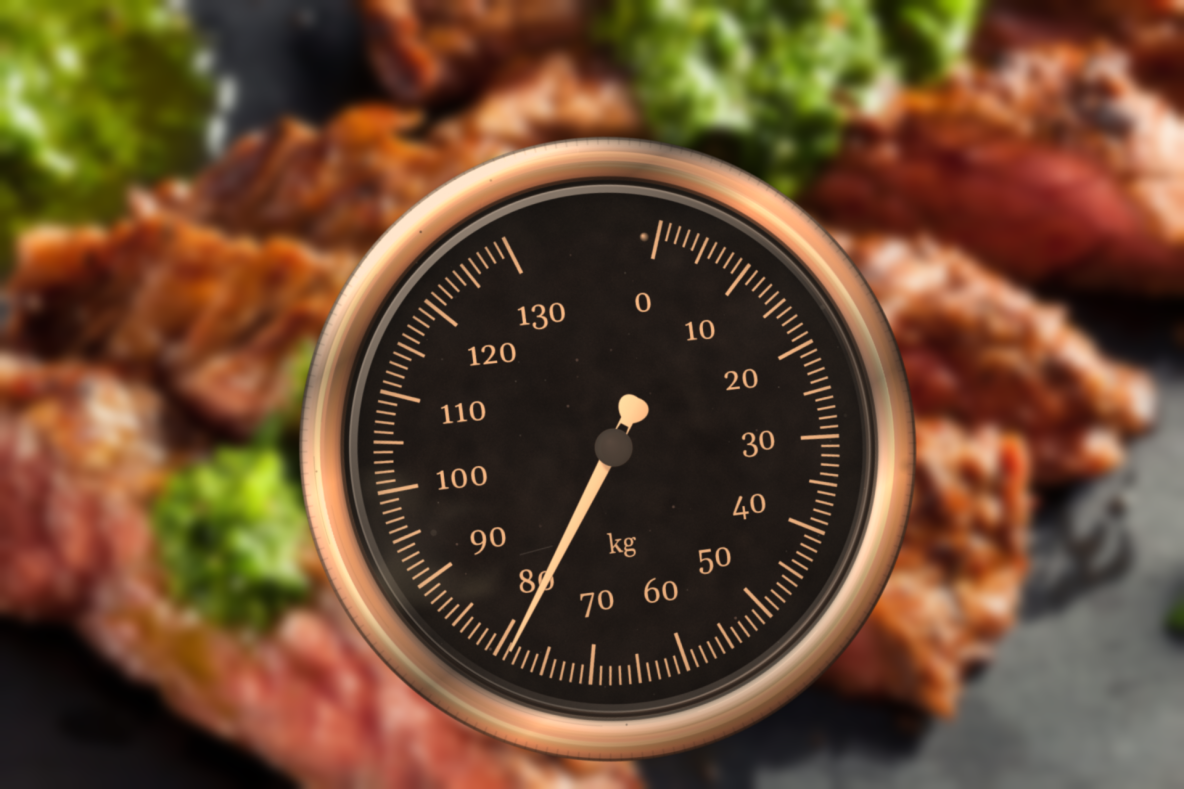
79 kg
